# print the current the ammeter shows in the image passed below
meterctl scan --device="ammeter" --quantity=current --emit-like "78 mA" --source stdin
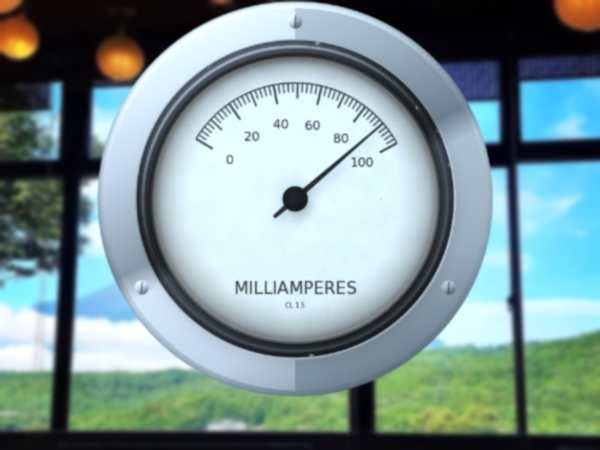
90 mA
